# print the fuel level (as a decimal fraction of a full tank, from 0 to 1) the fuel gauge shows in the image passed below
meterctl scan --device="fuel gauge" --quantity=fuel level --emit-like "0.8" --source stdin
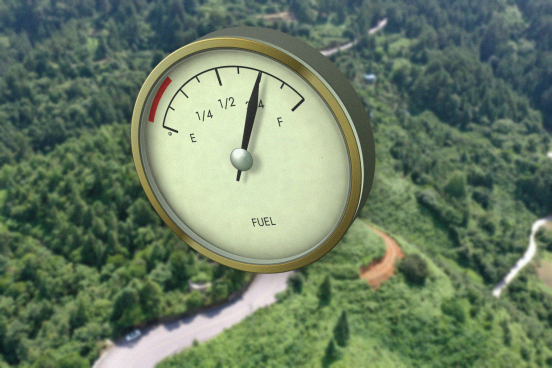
0.75
